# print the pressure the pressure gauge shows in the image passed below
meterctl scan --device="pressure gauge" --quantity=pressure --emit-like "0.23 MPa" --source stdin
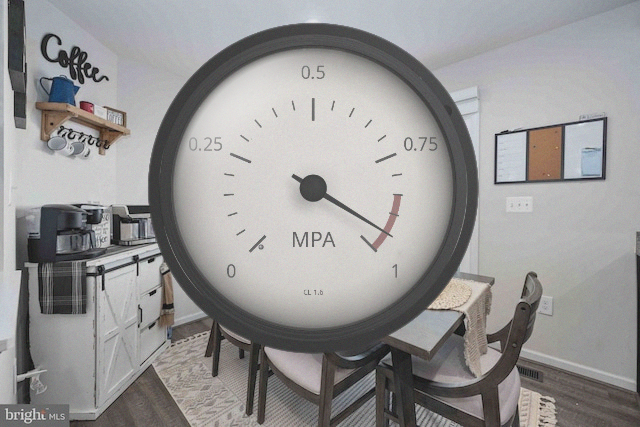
0.95 MPa
